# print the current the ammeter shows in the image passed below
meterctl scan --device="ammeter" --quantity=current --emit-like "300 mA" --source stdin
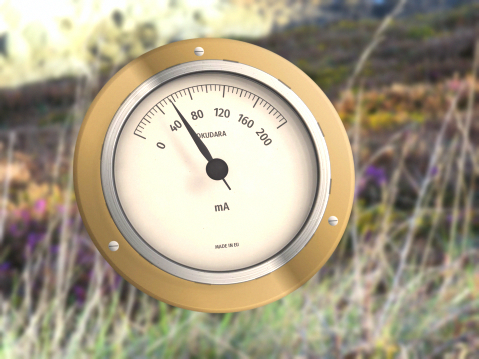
55 mA
